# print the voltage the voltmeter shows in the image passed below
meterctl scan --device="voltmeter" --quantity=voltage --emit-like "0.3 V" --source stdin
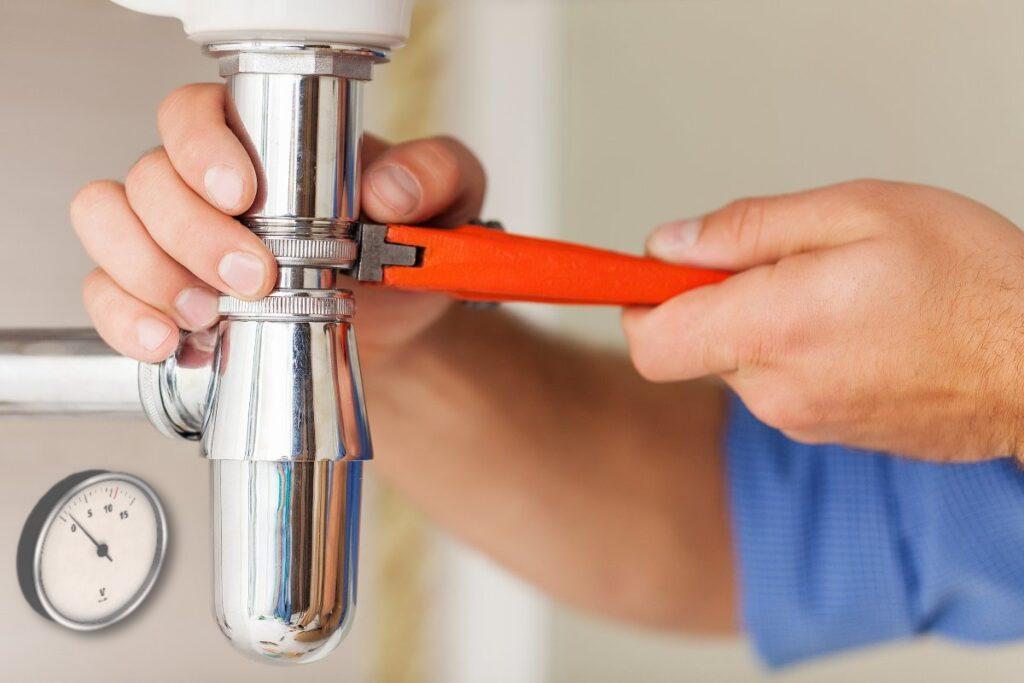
1 V
